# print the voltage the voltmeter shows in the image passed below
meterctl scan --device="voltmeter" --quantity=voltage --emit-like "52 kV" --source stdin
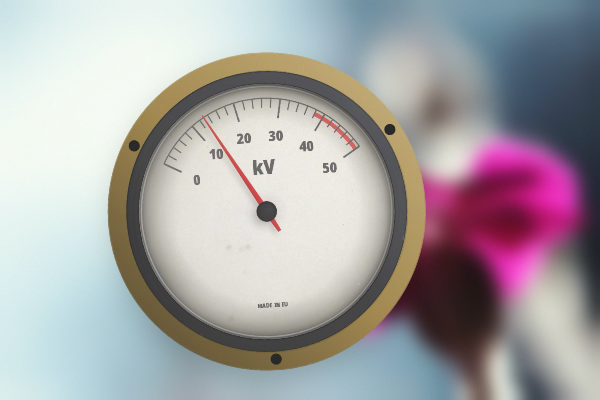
13 kV
